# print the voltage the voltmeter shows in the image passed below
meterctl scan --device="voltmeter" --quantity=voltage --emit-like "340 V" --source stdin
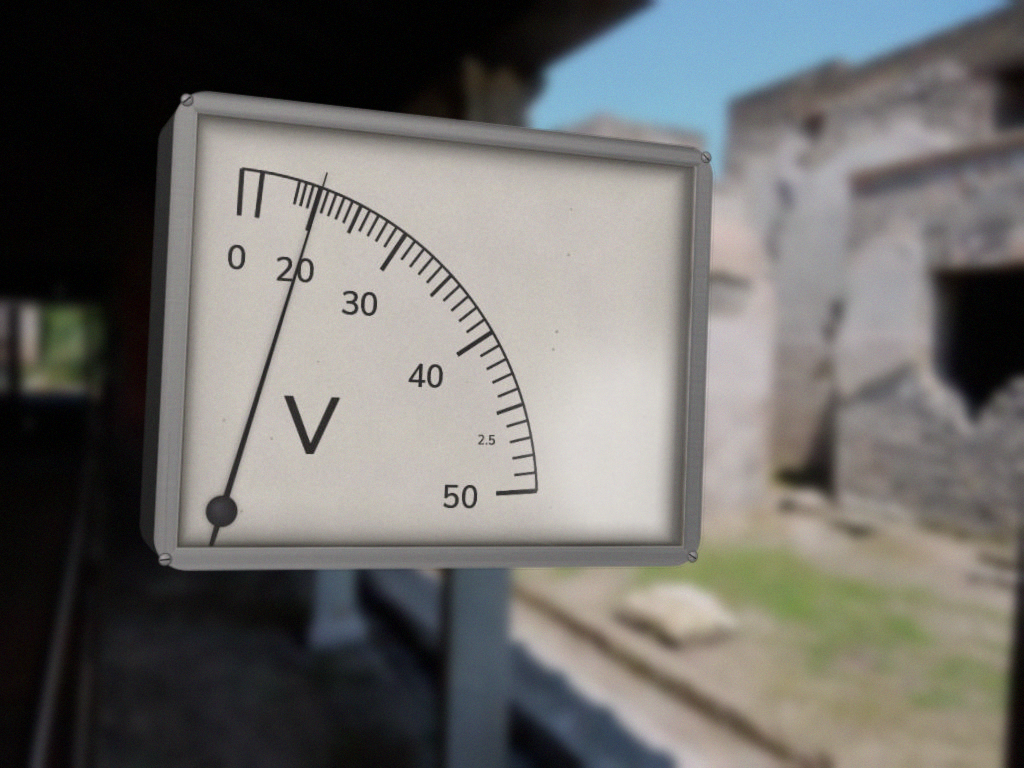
20 V
